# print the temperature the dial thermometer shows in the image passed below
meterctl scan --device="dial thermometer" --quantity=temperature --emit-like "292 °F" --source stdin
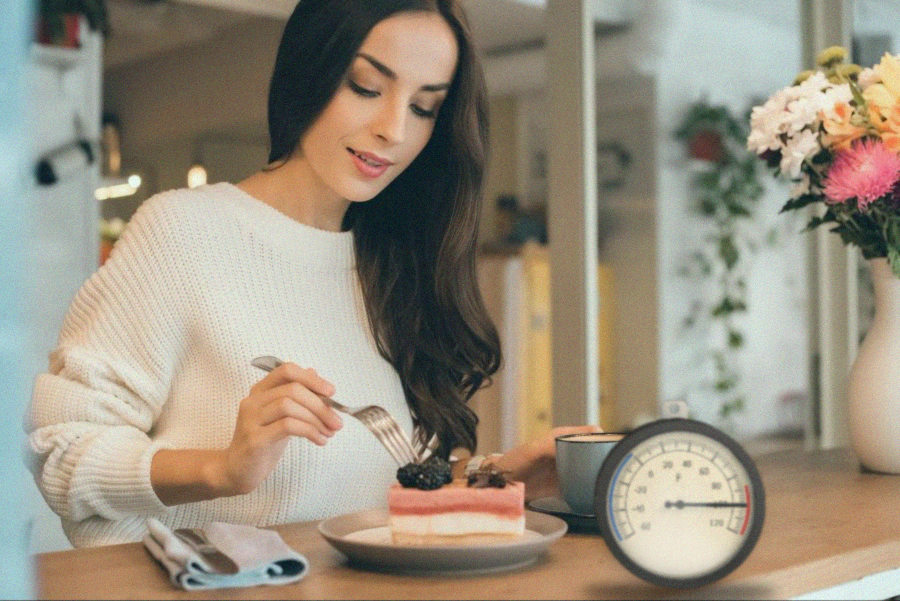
100 °F
